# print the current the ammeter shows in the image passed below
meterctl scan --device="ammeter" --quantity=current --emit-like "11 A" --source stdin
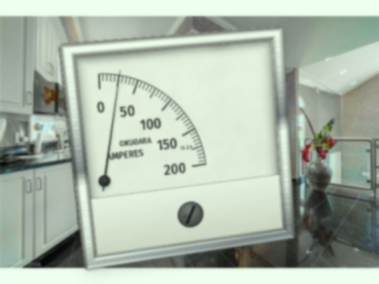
25 A
